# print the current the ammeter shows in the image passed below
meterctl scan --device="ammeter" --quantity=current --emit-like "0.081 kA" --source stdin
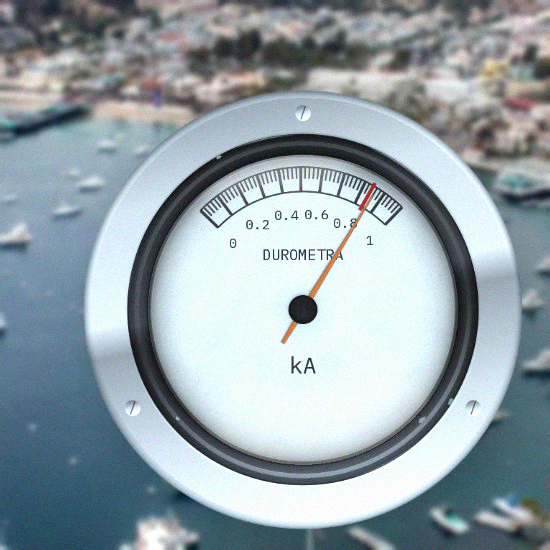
0.86 kA
